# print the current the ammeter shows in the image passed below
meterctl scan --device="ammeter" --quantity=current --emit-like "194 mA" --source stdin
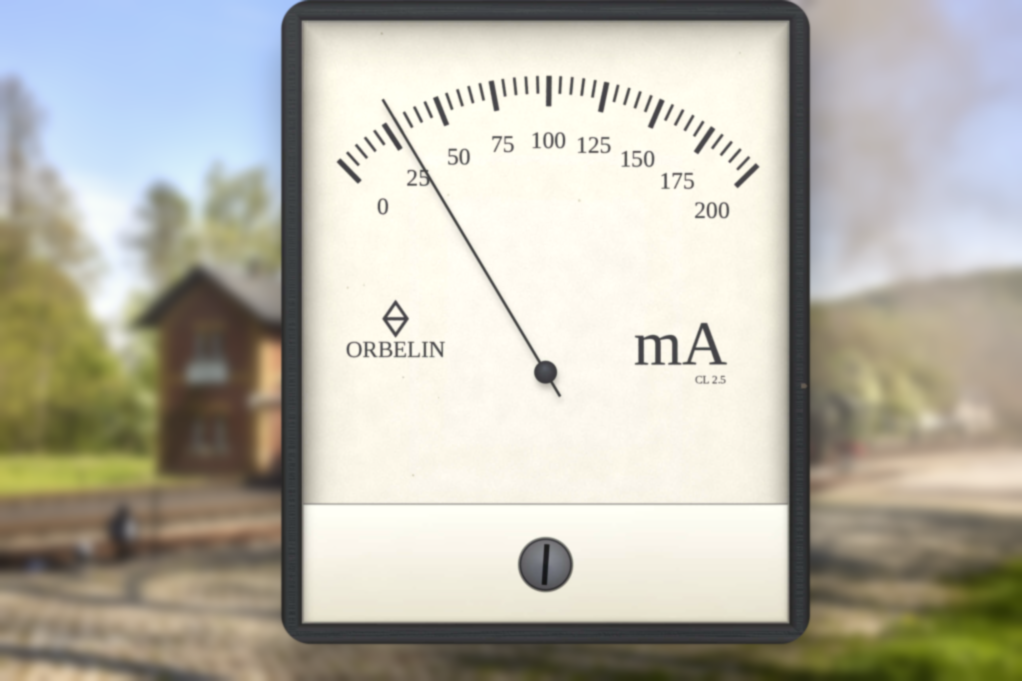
30 mA
